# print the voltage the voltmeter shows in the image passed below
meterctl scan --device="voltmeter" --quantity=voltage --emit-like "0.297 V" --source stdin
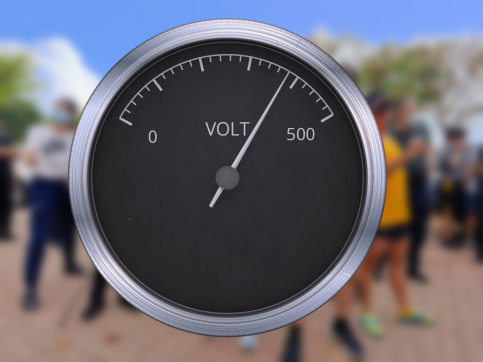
380 V
